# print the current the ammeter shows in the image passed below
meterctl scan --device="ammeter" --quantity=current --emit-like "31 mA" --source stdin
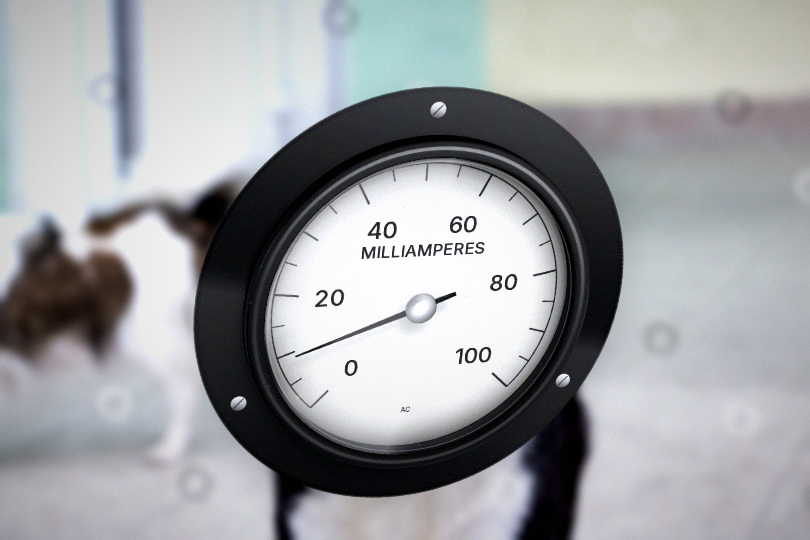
10 mA
